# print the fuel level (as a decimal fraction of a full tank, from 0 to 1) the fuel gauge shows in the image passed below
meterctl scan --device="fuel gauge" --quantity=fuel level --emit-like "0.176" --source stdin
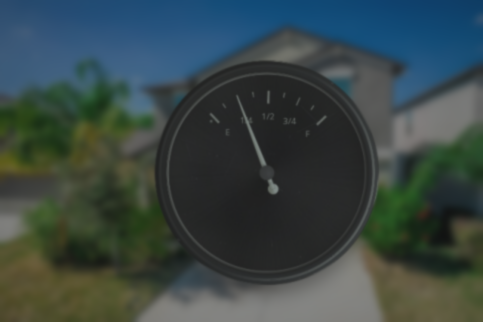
0.25
